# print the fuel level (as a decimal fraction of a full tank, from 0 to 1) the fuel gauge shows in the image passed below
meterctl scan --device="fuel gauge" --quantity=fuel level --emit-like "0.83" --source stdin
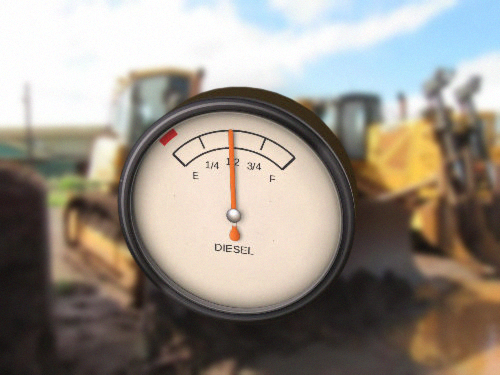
0.5
